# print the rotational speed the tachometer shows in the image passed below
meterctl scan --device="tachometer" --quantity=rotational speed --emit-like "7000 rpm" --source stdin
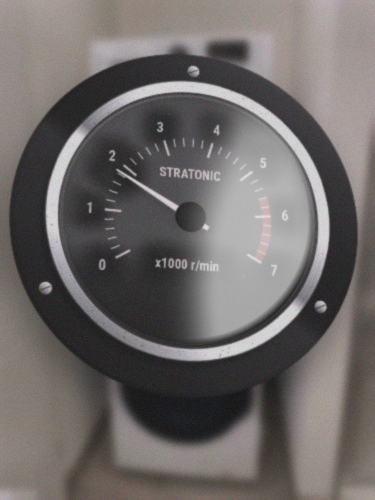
1800 rpm
